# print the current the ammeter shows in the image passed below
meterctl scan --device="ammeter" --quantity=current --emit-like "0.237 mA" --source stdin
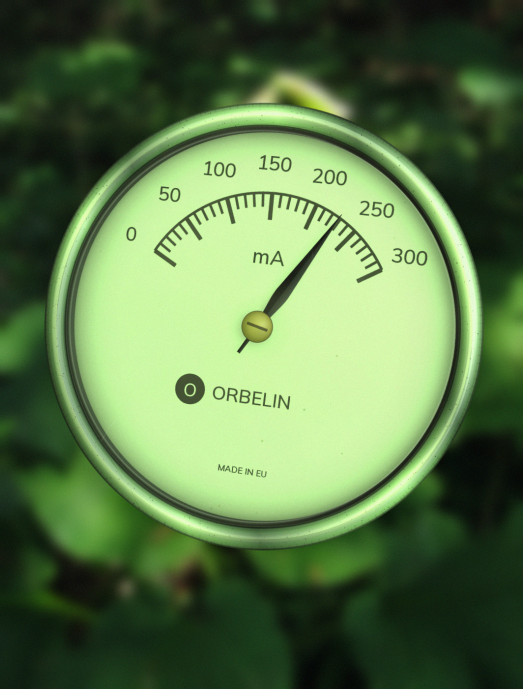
230 mA
